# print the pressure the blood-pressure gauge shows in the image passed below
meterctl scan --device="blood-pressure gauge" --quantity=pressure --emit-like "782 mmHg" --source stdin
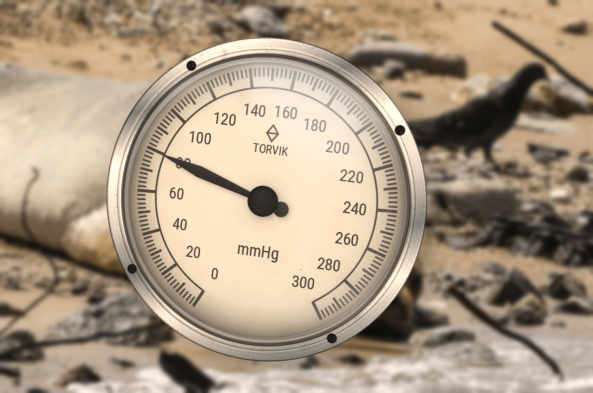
80 mmHg
